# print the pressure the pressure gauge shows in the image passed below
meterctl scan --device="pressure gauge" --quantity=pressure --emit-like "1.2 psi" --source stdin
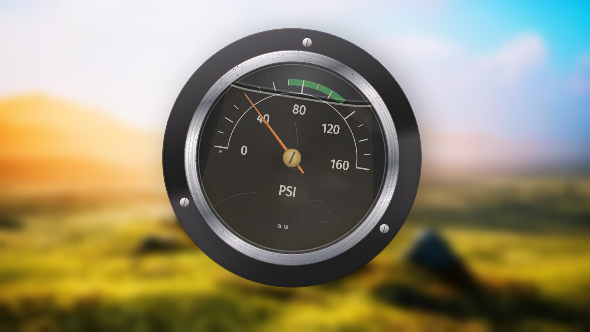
40 psi
